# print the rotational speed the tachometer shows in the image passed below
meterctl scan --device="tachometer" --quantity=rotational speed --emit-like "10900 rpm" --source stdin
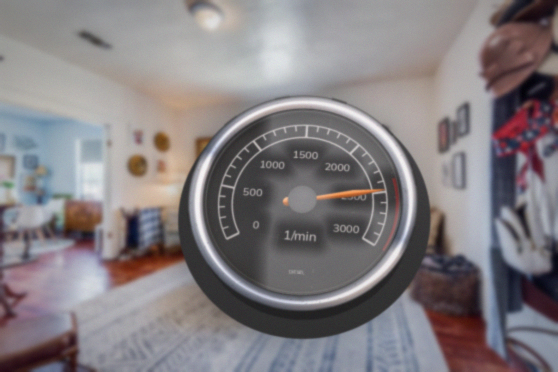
2500 rpm
